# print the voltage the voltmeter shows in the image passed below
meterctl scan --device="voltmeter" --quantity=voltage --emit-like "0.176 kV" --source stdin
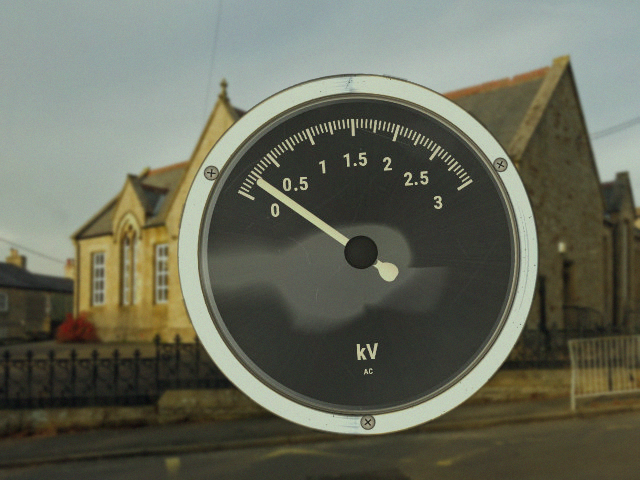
0.2 kV
